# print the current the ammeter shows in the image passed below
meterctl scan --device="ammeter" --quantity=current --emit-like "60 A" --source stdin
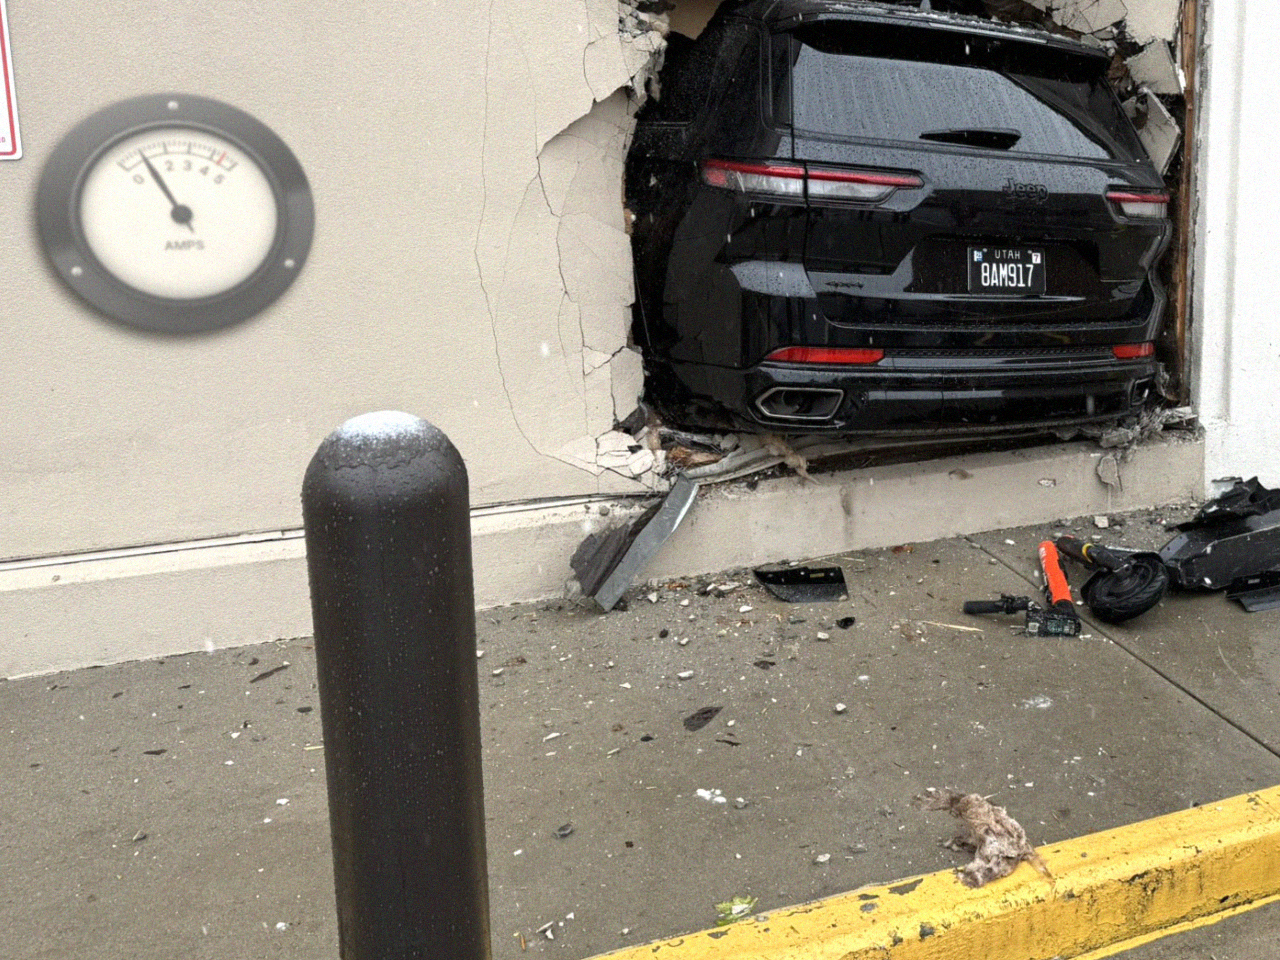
1 A
